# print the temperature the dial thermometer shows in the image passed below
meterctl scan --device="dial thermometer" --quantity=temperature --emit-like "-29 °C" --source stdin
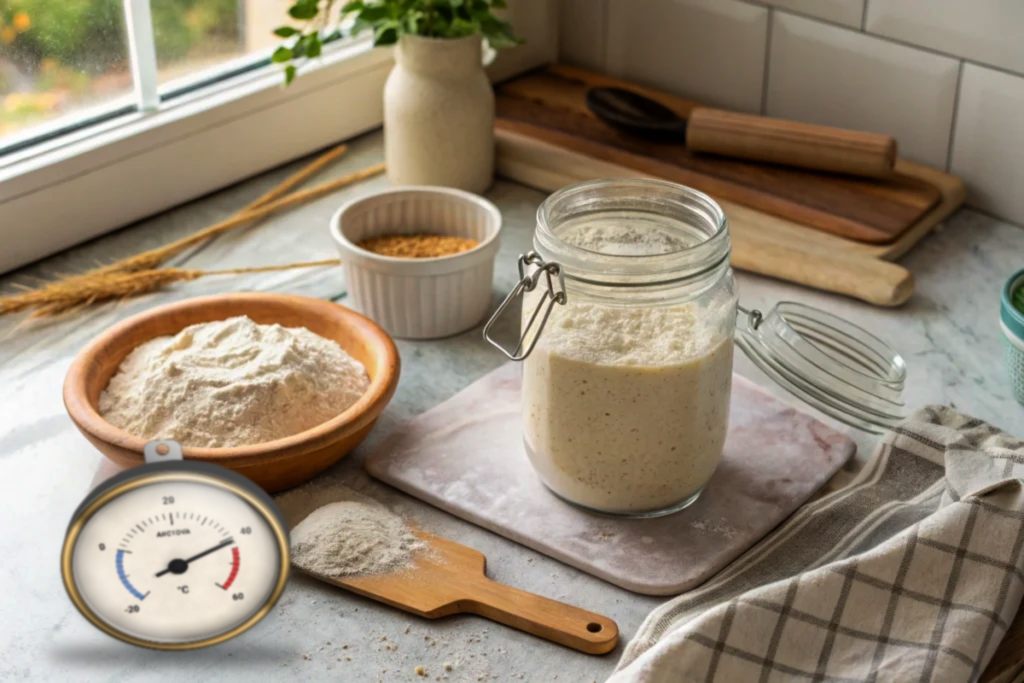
40 °C
